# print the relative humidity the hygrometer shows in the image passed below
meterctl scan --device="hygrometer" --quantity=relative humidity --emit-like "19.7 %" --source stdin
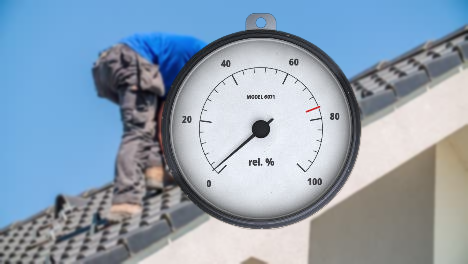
2 %
